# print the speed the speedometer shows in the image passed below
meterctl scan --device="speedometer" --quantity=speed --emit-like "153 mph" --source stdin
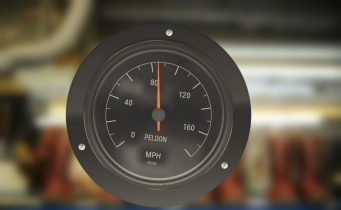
85 mph
